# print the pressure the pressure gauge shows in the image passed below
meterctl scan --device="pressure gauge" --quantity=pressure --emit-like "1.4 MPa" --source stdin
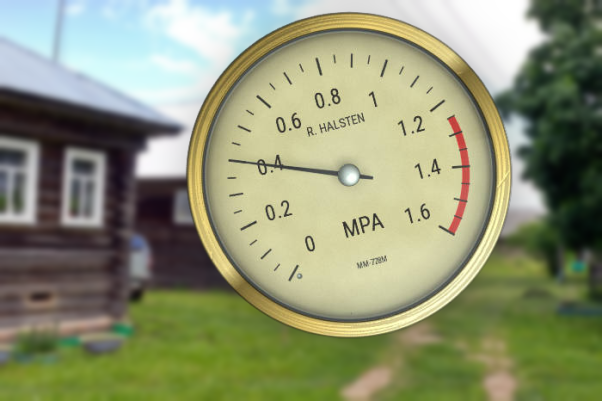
0.4 MPa
